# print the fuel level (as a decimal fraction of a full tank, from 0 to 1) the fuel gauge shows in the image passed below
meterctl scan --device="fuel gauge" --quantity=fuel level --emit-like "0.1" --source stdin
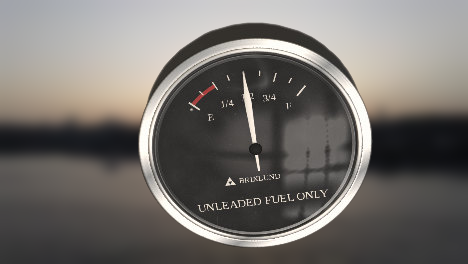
0.5
